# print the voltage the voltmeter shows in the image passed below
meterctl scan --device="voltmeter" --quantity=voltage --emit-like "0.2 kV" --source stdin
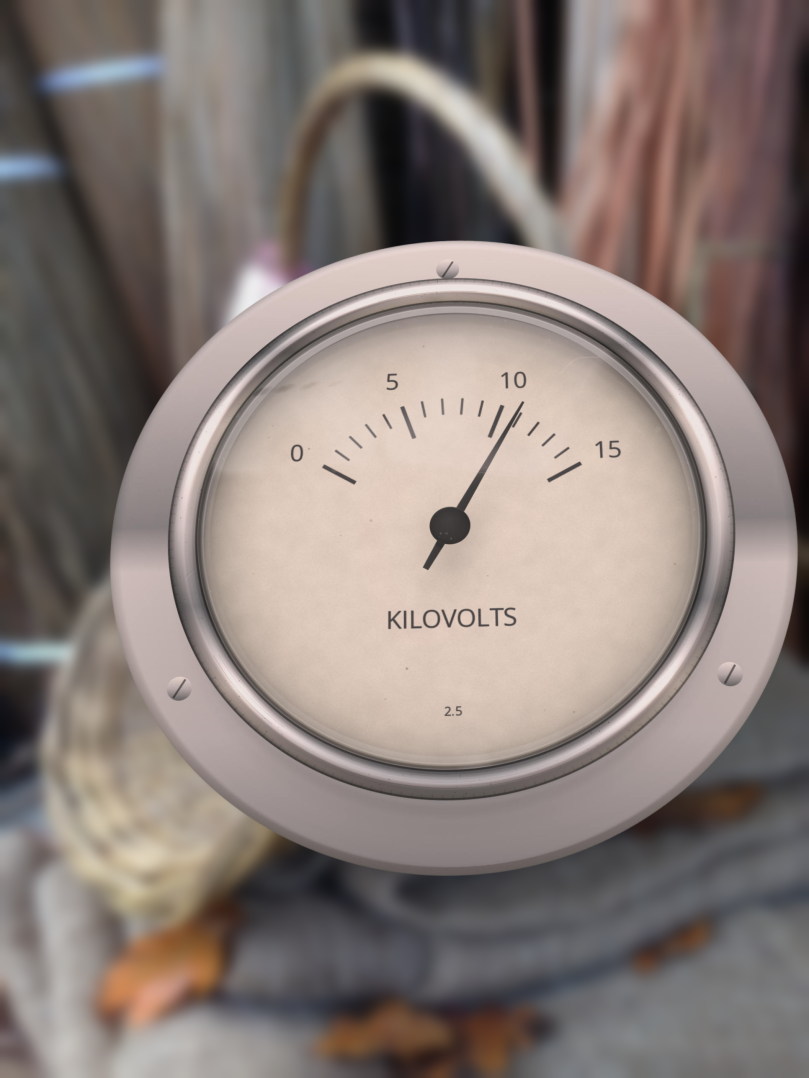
11 kV
